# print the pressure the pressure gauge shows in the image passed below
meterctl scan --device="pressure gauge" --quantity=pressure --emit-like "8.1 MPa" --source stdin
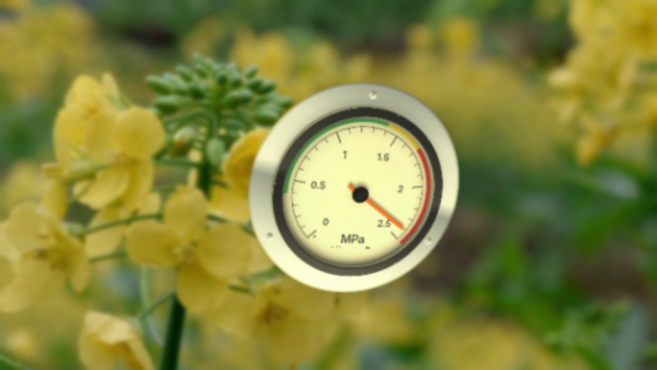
2.4 MPa
